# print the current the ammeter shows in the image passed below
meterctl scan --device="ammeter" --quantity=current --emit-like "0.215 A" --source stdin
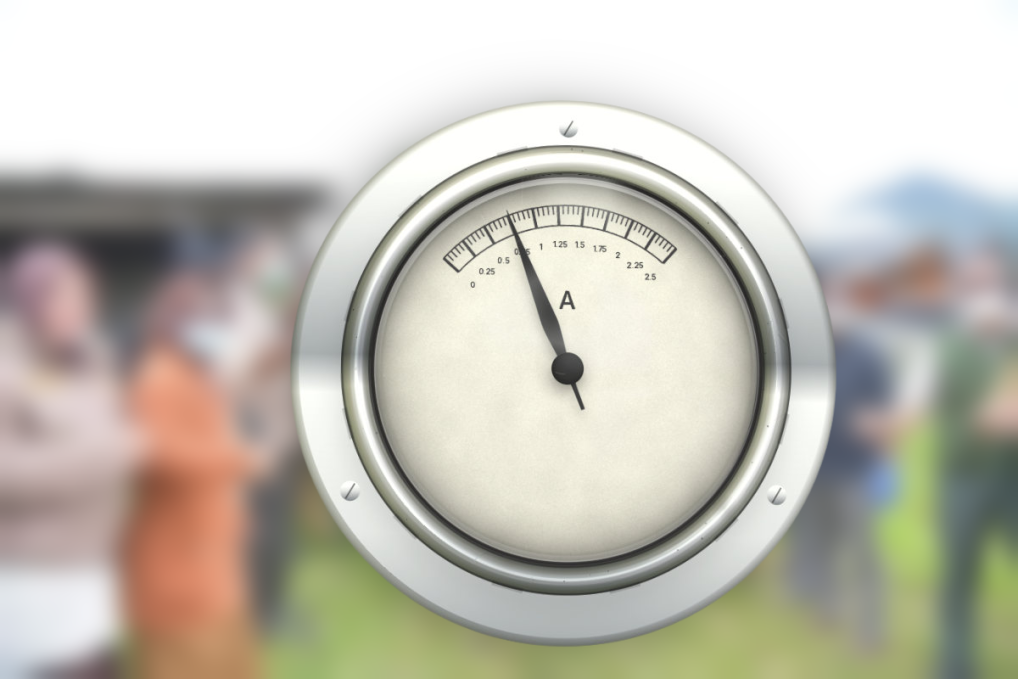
0.75 A
